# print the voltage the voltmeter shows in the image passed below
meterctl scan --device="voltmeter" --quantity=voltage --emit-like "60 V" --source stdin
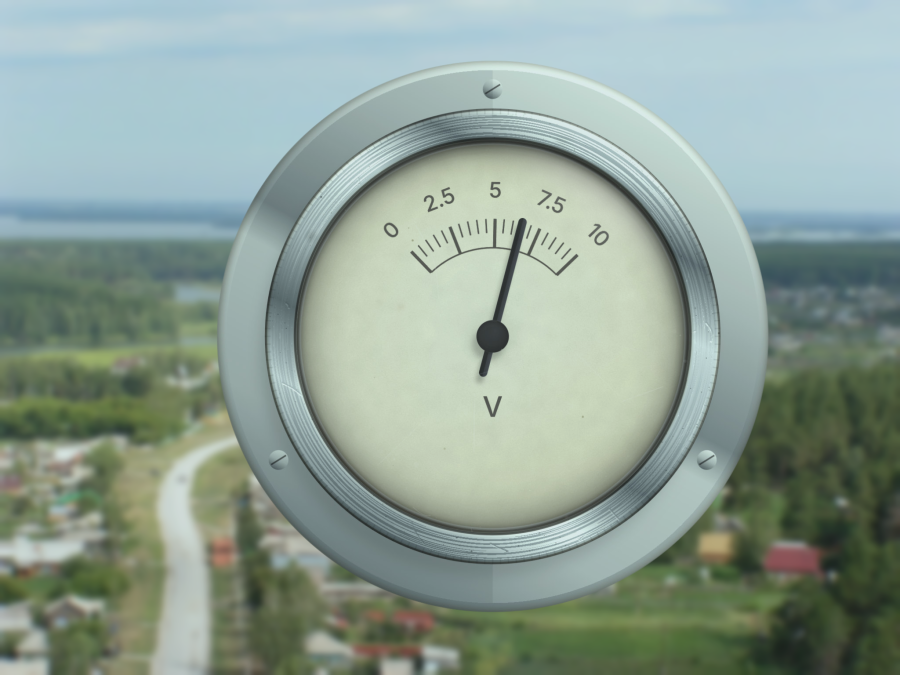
6.5 V
